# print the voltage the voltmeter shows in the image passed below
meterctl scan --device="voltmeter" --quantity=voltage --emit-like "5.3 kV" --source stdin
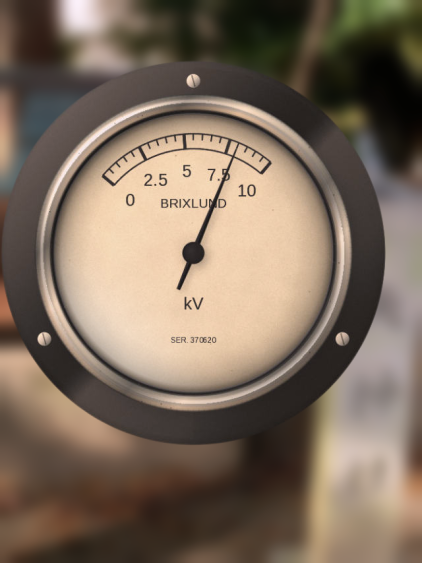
8 kV
